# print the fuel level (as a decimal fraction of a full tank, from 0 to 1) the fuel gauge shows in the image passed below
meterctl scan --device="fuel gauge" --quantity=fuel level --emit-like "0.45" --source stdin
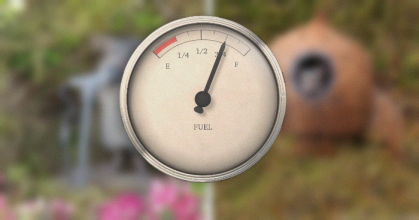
0.75
